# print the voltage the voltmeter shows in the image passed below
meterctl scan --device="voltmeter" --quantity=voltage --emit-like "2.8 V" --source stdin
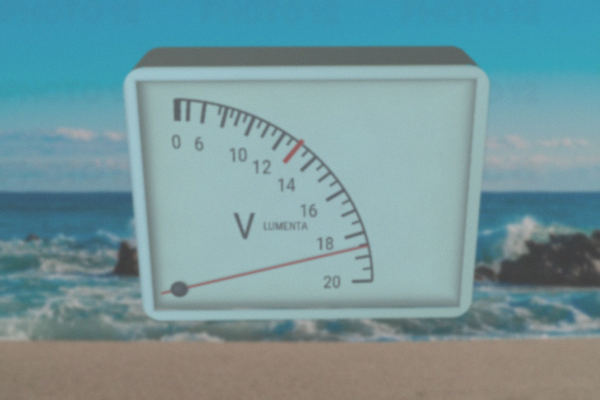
18.5 V
